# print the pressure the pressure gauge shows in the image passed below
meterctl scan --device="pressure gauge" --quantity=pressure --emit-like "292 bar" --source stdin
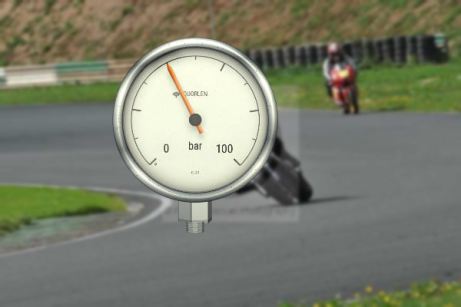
40 bar
